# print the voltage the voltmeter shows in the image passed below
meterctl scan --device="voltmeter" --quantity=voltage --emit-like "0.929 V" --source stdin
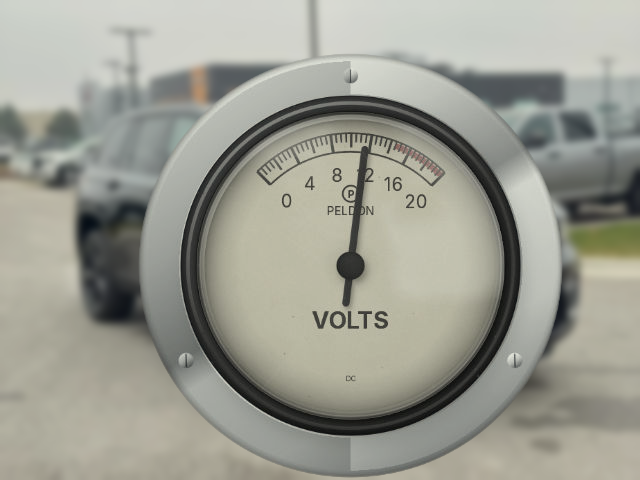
11.5 V
